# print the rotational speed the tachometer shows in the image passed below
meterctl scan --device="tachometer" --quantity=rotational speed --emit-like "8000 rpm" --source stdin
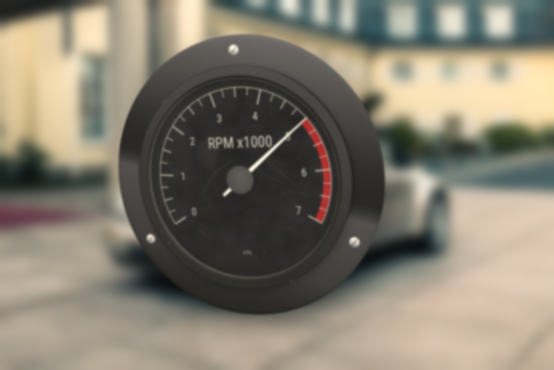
5000 rpm
